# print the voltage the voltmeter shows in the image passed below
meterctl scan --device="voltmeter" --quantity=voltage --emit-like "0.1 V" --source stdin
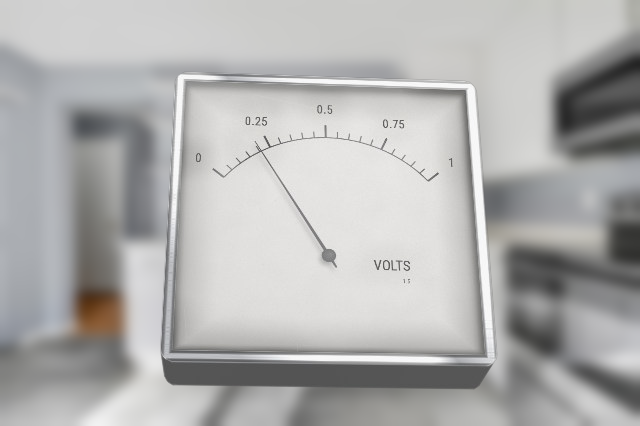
0.2 V
